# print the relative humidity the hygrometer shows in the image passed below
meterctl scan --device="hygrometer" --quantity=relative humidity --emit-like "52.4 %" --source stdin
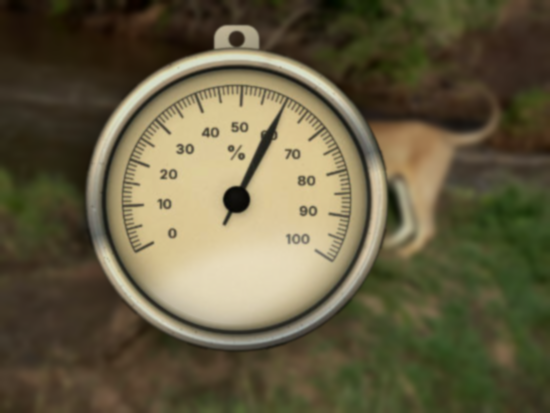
60 %
